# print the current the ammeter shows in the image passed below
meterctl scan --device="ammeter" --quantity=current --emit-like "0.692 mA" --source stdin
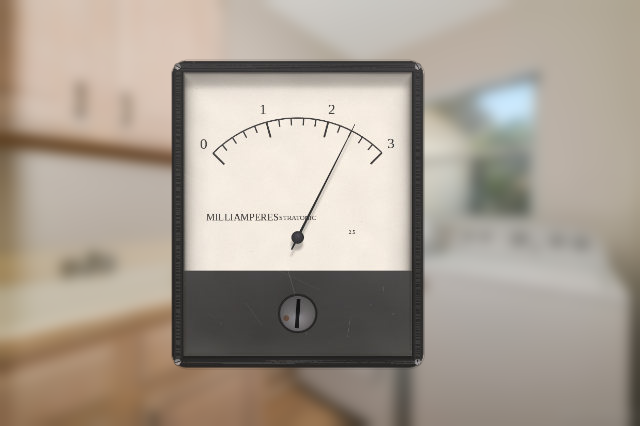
2.4 mA
